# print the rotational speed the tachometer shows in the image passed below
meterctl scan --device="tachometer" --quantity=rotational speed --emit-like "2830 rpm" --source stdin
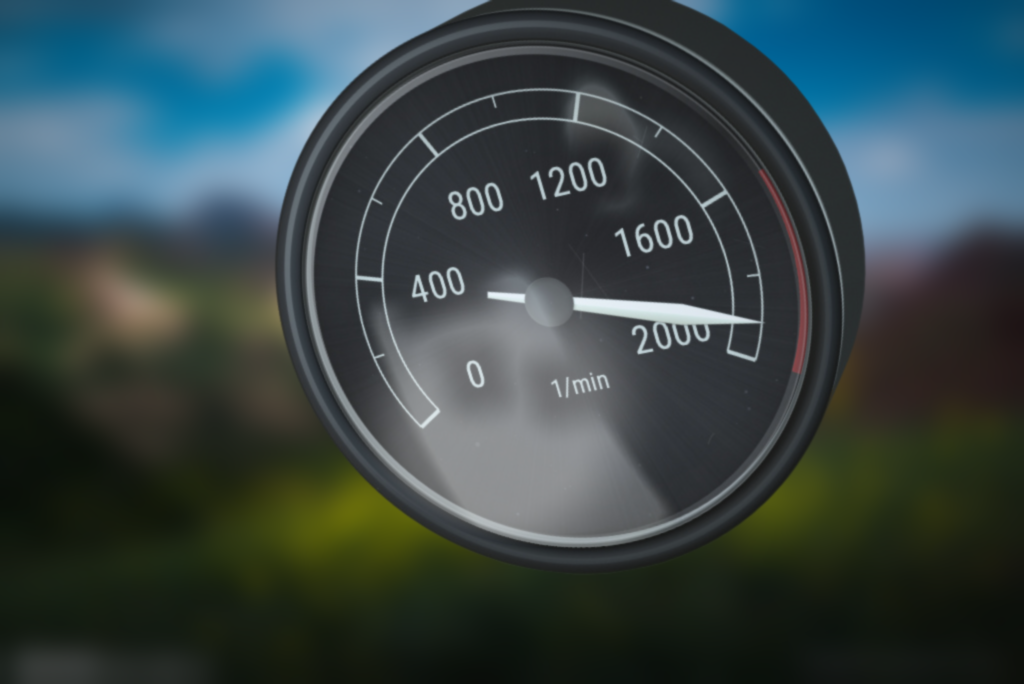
1900 rpm
